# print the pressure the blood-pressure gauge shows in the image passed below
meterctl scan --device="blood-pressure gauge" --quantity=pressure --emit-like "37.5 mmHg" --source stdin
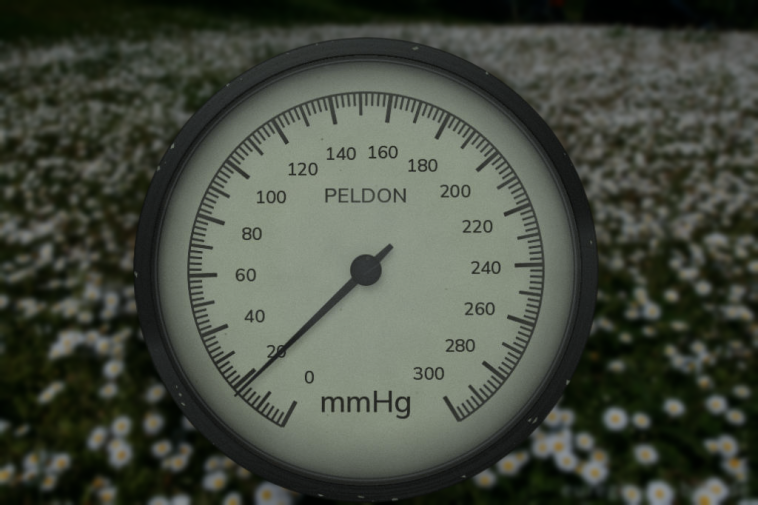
18 mmHg
